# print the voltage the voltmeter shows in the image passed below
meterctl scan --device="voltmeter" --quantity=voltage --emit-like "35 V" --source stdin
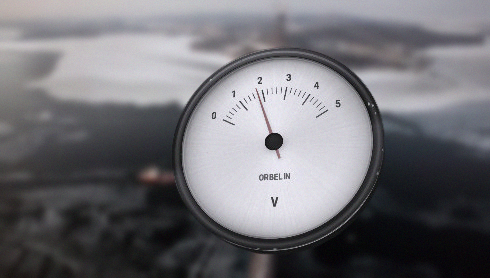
1.8 V
